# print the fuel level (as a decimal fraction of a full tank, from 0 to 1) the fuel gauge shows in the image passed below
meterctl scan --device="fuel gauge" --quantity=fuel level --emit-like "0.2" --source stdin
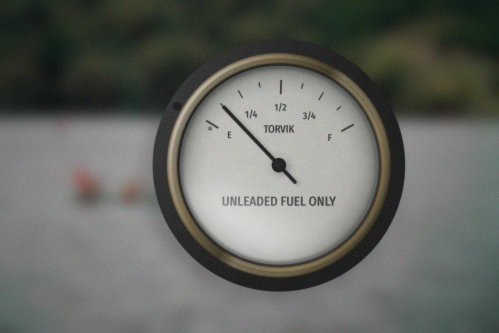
0.125
